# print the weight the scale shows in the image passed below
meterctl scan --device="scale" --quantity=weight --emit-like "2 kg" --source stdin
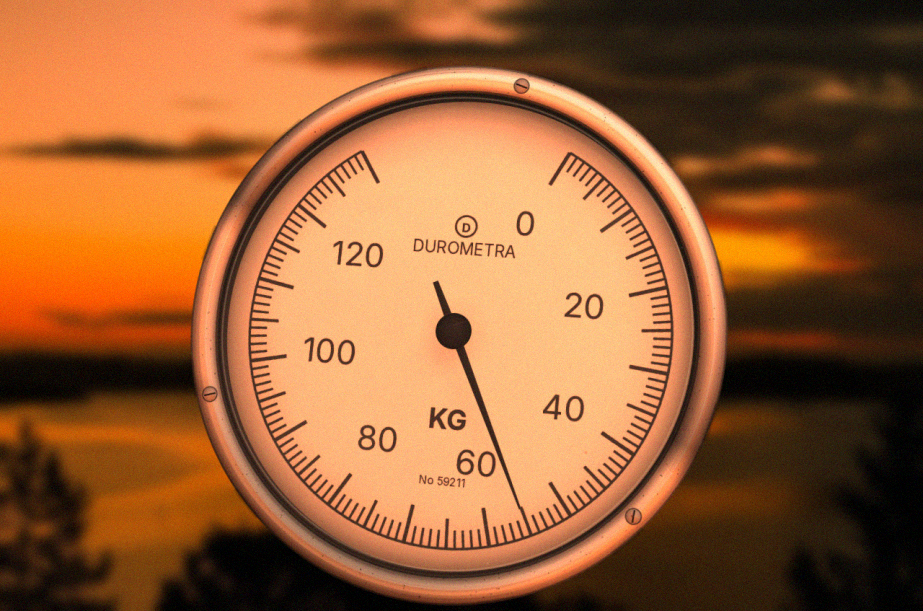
55 kg
